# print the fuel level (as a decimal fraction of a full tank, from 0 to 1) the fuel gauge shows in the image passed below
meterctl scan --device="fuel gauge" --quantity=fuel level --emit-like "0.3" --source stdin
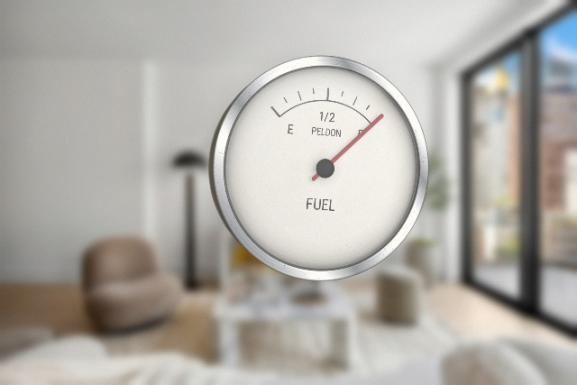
1
